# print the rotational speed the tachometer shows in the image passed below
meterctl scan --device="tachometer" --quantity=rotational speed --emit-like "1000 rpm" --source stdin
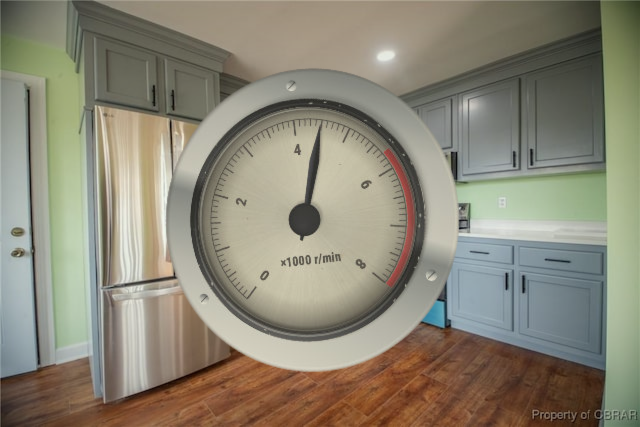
4500 rpm
